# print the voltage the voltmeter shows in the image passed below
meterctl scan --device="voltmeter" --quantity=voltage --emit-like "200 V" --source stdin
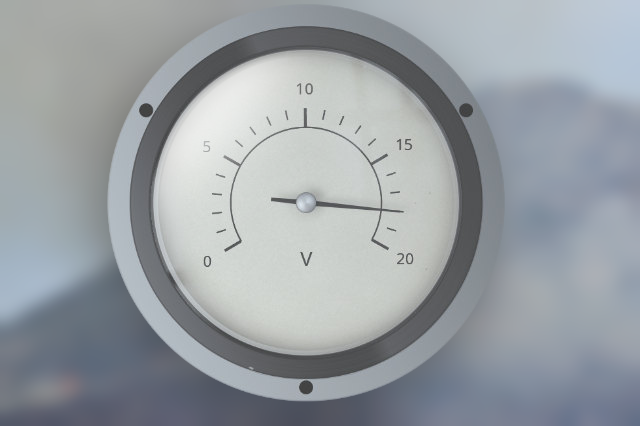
18 V
